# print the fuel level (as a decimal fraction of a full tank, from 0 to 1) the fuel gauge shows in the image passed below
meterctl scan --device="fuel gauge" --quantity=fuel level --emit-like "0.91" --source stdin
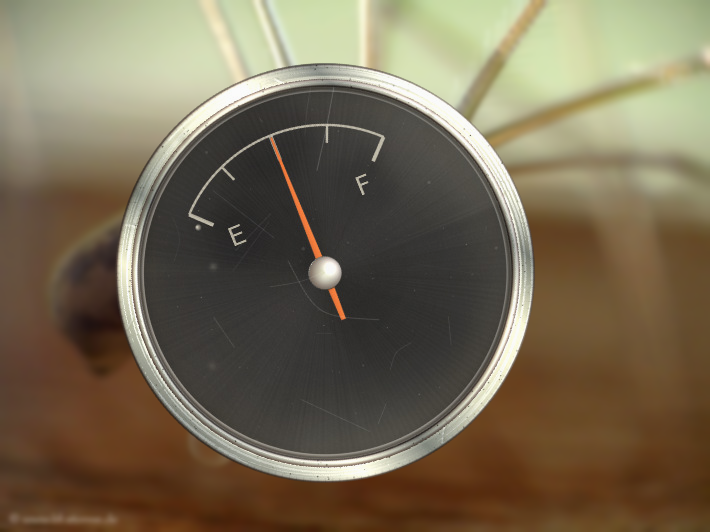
0.5
